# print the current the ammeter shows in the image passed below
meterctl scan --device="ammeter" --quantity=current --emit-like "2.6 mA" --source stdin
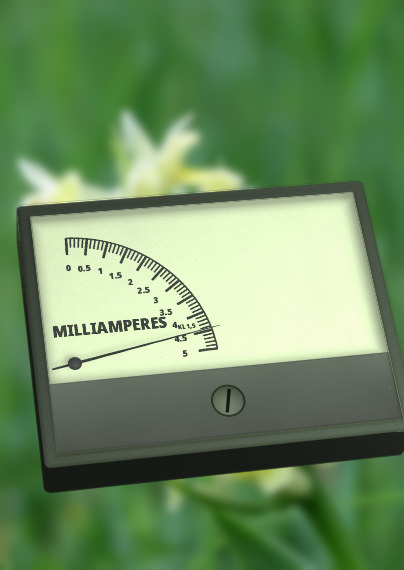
4.5 mA
